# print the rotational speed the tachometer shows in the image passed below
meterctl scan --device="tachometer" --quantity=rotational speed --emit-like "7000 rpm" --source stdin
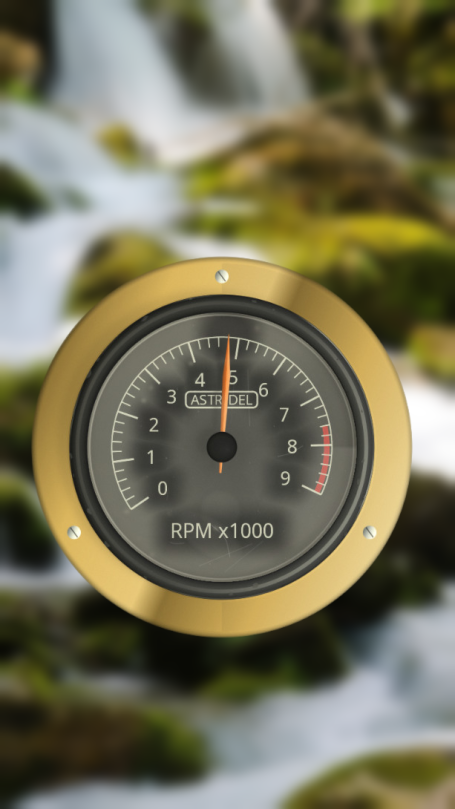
4800 rpm
